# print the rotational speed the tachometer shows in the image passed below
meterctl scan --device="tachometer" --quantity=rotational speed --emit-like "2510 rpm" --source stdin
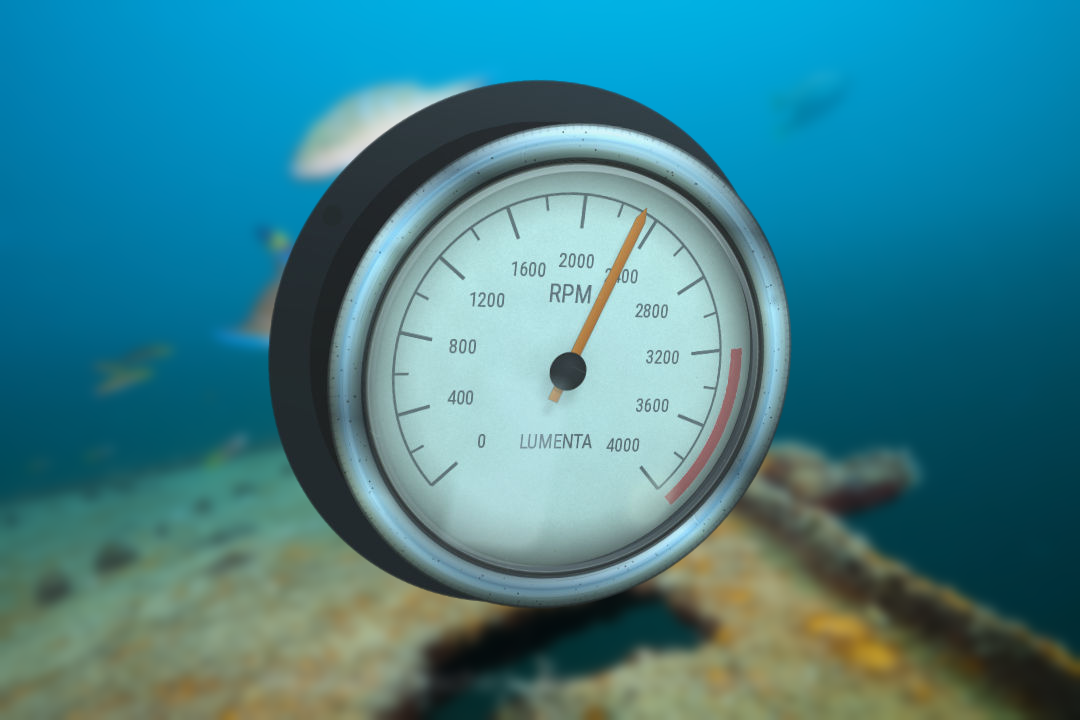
2300 rpm
